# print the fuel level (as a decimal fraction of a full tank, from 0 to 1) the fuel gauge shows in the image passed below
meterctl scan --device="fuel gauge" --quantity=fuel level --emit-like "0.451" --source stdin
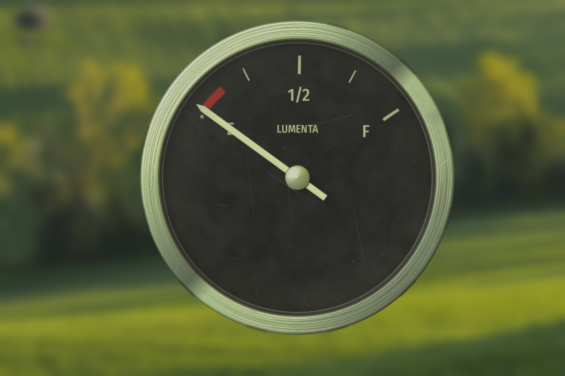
0
